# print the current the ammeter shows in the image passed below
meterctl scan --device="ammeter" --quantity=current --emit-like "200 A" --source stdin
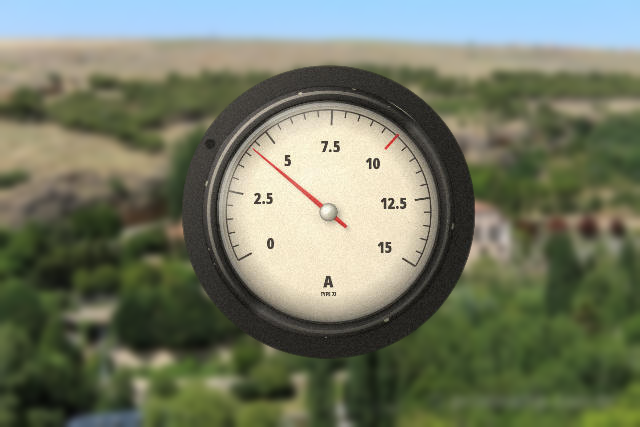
4.25 A
